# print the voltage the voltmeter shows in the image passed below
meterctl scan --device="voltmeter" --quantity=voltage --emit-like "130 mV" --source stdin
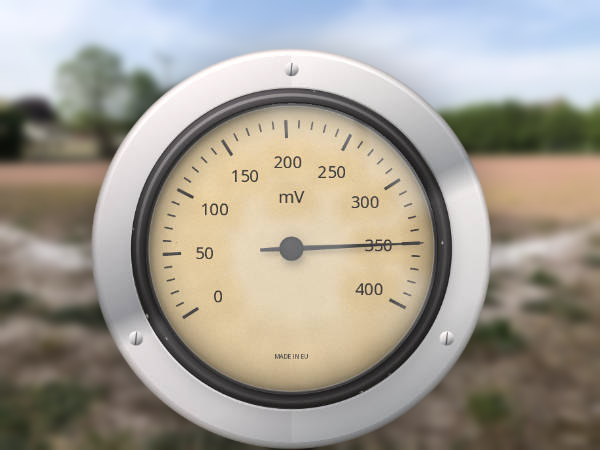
350 mV
